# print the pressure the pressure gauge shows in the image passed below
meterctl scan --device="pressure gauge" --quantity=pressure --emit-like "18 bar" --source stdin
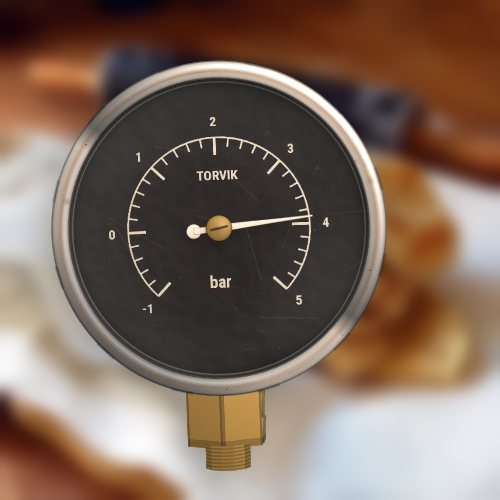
3.9 bar
